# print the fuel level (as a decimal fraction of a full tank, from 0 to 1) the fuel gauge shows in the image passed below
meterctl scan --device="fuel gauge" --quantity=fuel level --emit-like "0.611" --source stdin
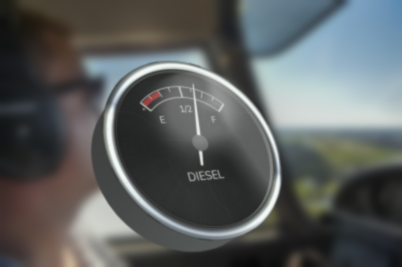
0.625
